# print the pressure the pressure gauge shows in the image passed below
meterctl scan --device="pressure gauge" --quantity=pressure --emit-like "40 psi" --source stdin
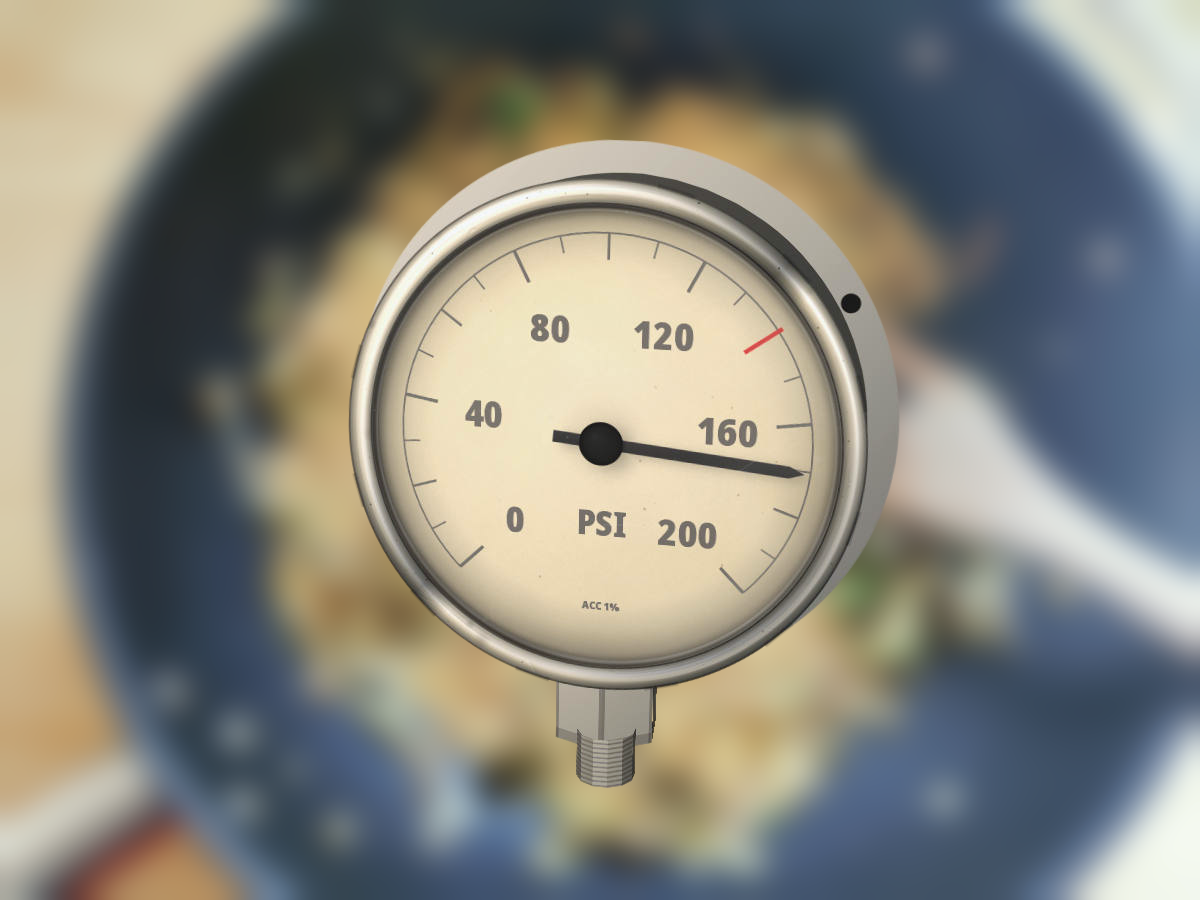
170 psi
